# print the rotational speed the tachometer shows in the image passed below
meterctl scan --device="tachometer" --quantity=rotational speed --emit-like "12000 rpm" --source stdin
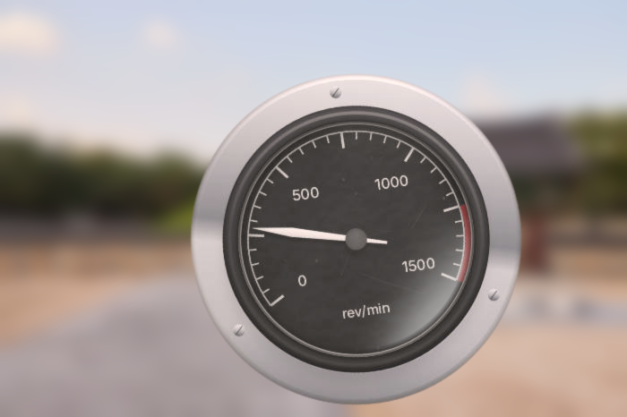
275 rpm
